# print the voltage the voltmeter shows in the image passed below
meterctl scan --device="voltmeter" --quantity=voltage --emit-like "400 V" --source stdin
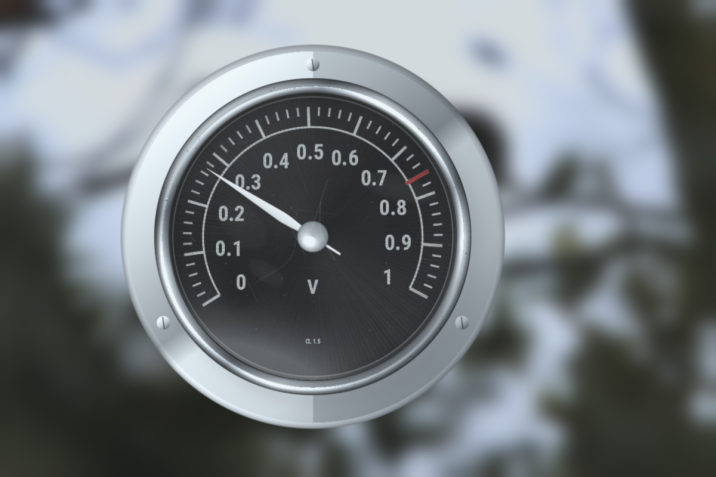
0.27 V
